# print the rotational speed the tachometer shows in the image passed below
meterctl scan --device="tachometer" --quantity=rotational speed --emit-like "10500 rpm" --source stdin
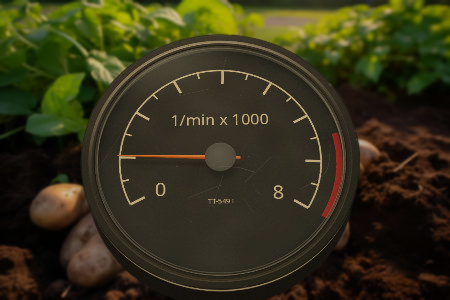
1000 rpm
